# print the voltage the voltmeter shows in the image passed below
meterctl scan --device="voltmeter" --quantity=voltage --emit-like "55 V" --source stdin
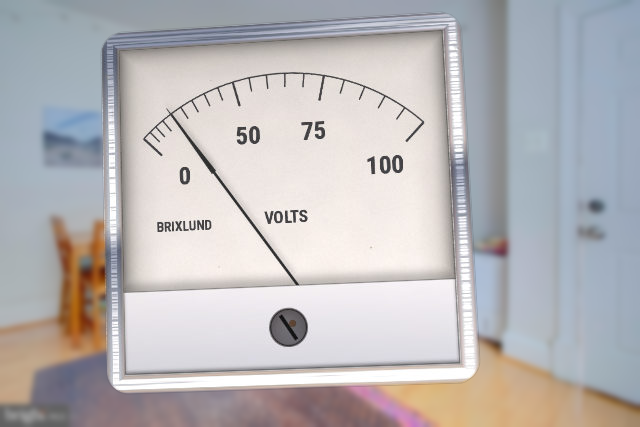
25 V
